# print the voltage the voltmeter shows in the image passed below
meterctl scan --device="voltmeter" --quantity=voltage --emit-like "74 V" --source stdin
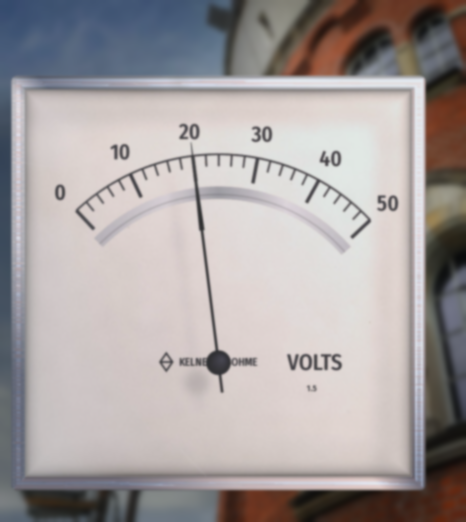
20 V
